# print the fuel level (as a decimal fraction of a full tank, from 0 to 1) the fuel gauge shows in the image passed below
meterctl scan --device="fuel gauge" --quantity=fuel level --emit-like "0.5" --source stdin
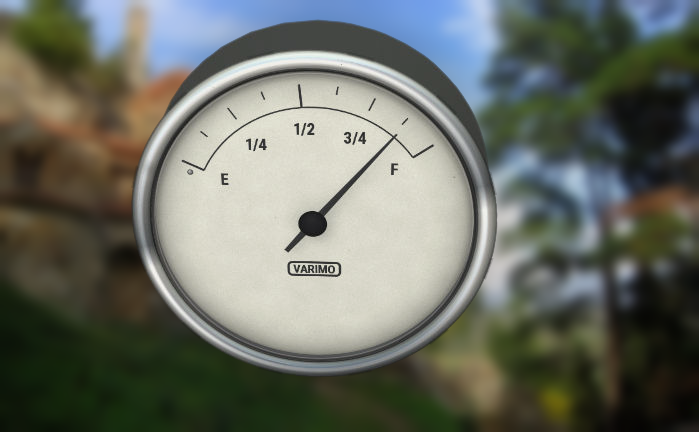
0.875
